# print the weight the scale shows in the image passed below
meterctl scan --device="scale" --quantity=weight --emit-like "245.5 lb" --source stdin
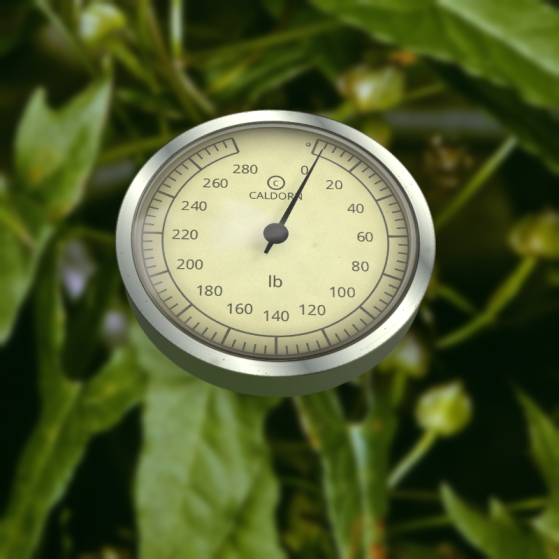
4 lb
